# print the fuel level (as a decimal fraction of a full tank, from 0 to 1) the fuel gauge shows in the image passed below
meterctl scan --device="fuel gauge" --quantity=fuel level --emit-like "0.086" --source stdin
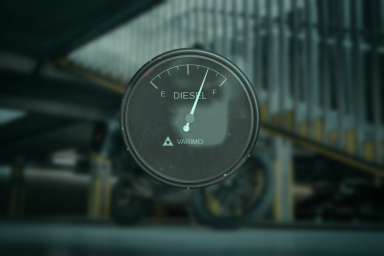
0.75
